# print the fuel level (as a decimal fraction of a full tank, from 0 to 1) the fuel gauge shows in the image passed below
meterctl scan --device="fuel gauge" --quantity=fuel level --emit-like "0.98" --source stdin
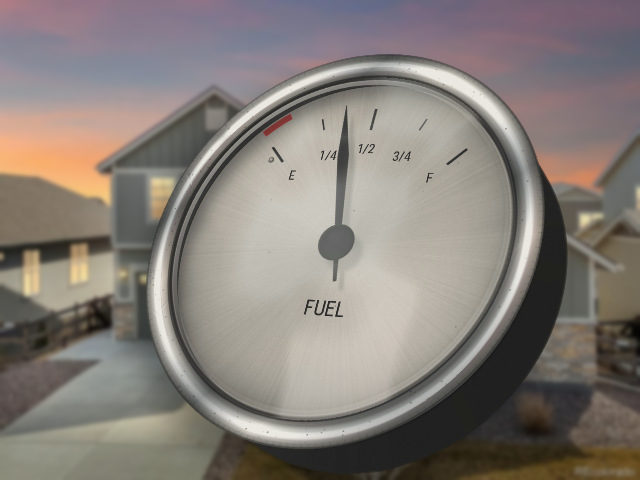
0.375
